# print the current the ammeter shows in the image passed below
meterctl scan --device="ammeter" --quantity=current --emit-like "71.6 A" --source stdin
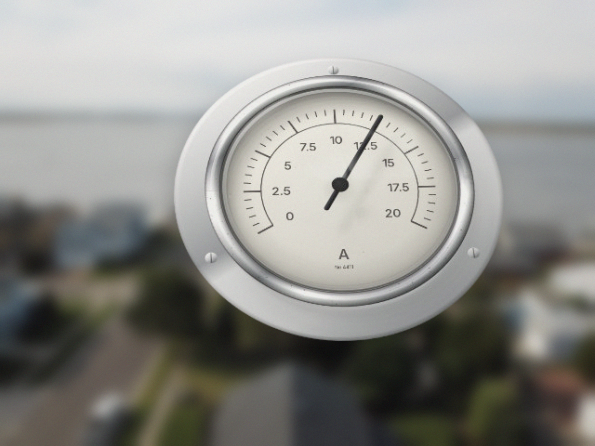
12.5 A
